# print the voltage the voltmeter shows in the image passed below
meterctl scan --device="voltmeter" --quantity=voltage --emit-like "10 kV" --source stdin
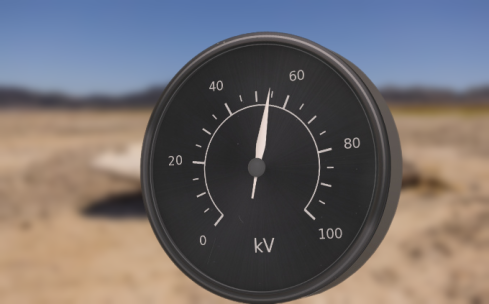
55 kV
